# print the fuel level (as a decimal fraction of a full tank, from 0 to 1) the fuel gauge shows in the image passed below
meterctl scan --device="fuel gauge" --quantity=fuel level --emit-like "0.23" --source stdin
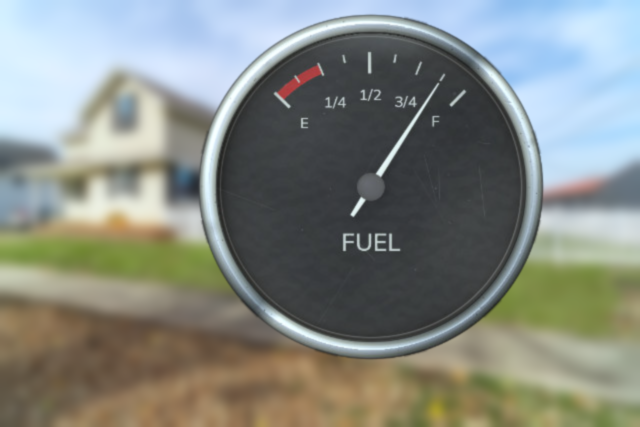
0.875
